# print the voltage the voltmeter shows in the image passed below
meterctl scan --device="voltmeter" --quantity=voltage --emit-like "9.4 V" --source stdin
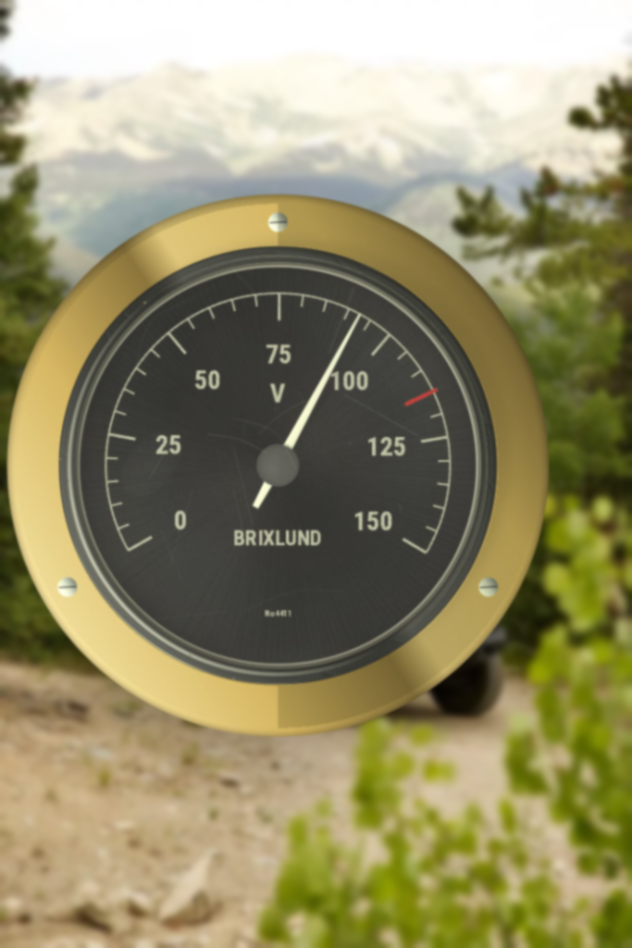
92.5 V
